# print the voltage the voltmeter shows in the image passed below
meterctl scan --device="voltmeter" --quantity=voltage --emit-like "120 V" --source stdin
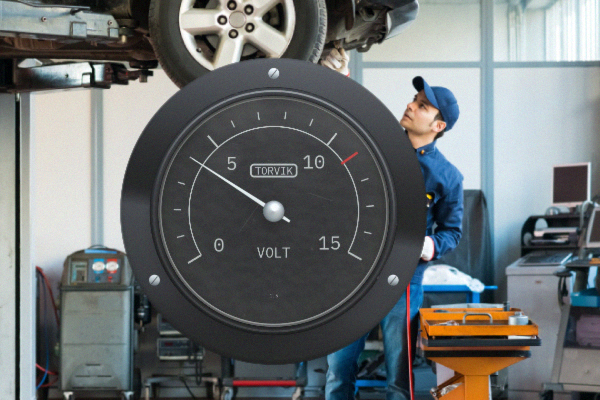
4 V
